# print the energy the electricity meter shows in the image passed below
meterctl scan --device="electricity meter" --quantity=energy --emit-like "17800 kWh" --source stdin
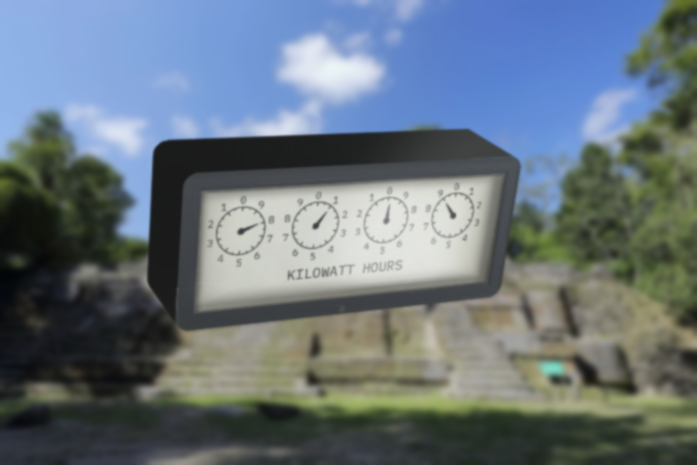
8099 kWh
